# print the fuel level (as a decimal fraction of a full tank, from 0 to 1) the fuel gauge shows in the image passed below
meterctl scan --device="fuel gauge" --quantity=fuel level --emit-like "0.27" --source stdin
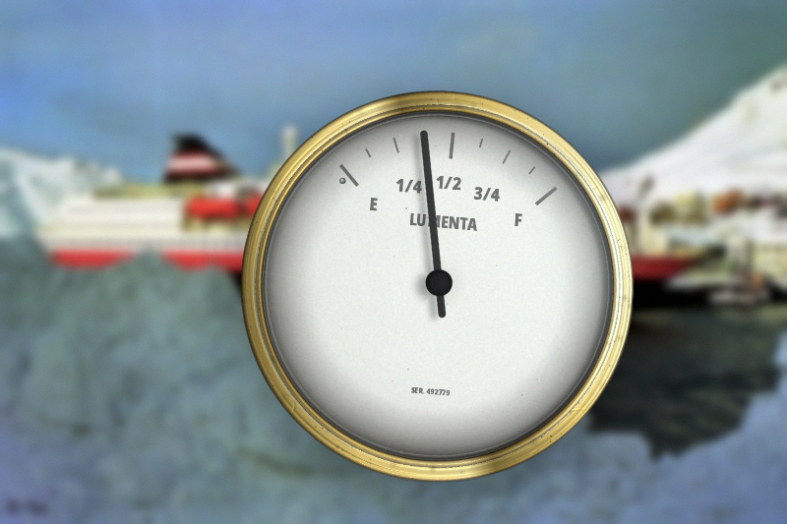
0.375
